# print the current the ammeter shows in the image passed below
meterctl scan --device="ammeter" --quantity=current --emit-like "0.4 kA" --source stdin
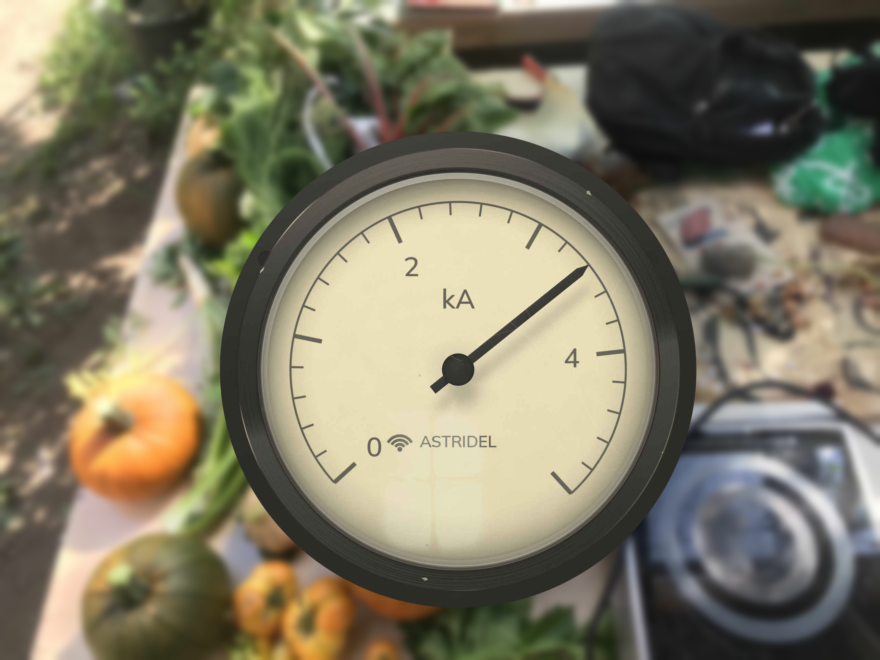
3.4 kA
